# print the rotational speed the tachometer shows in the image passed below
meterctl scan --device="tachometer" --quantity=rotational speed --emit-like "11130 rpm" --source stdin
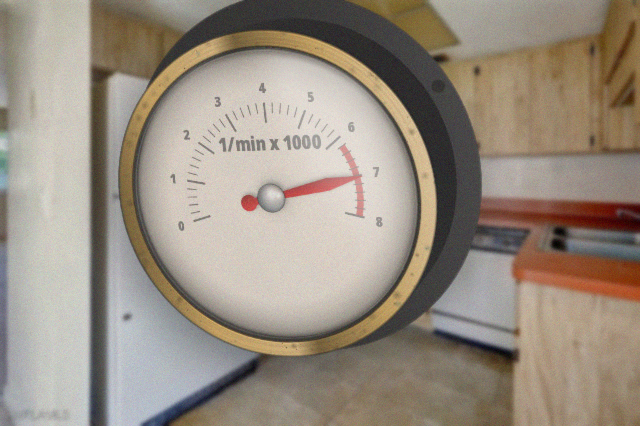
7000 rpm
